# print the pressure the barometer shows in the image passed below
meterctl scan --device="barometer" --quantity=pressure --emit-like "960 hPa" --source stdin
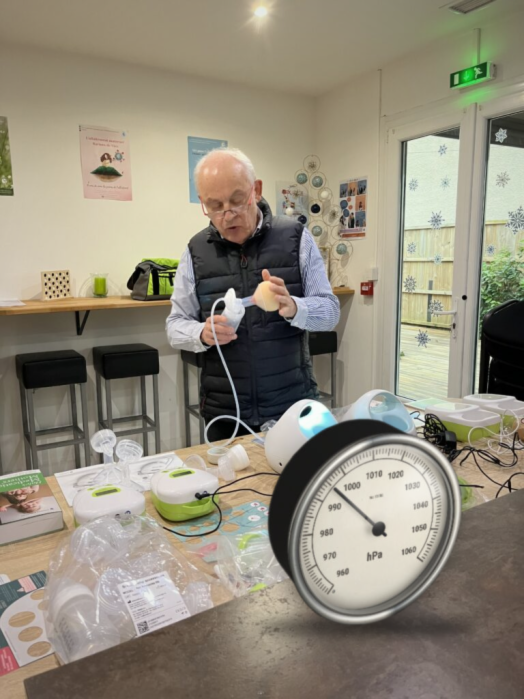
995 hPa
